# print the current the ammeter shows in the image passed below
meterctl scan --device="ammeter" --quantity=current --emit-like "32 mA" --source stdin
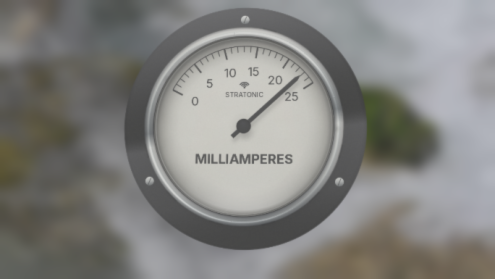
23 mA
